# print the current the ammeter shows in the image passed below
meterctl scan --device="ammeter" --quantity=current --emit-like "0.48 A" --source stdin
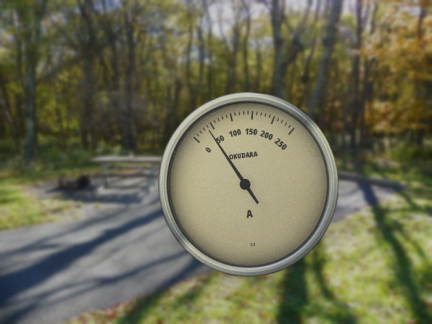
40 A
